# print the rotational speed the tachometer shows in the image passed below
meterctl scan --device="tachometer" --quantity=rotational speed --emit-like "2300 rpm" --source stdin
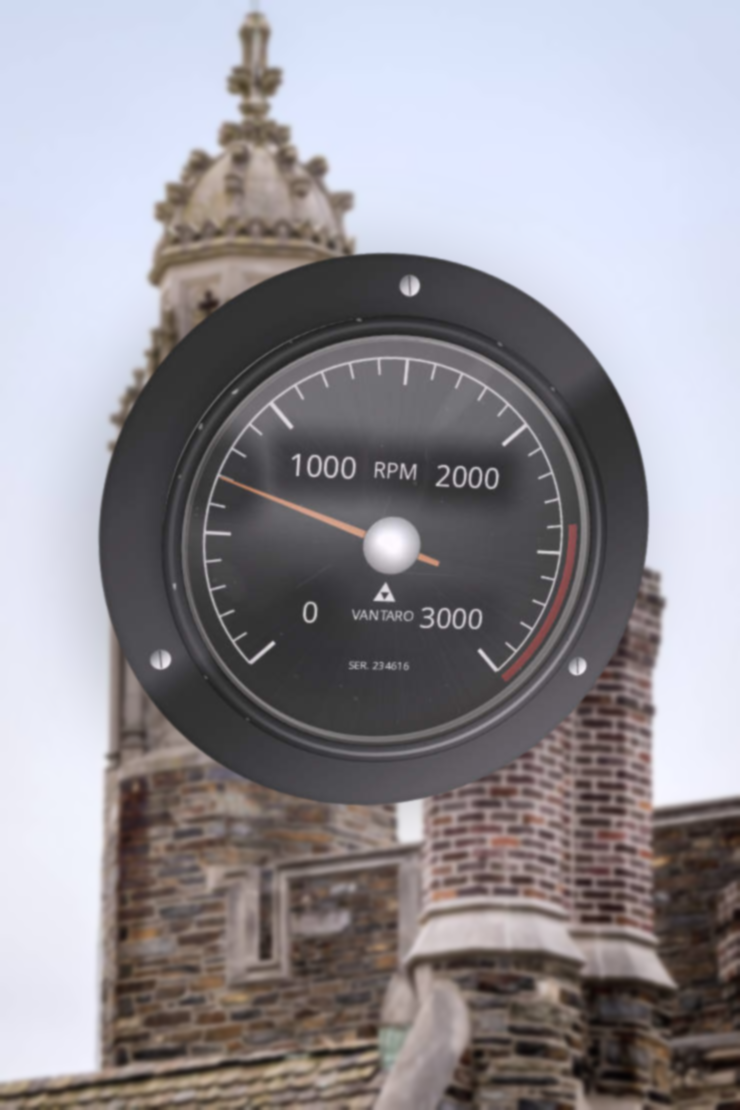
700 rpm
